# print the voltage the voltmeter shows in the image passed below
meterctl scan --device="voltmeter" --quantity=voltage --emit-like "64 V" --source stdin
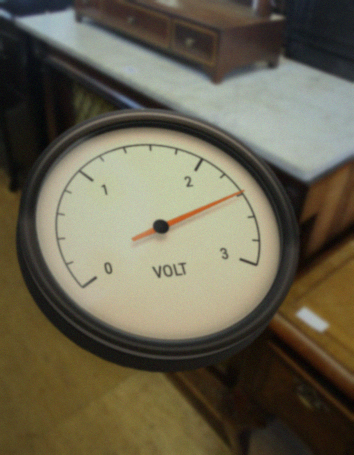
2.4 V
